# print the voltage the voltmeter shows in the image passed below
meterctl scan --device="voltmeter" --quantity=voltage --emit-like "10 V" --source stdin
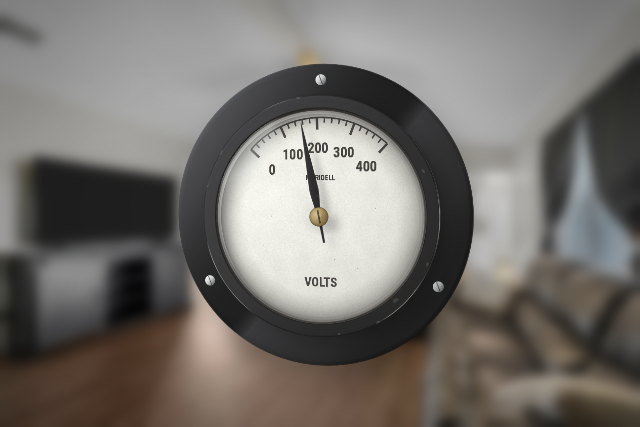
160 V
